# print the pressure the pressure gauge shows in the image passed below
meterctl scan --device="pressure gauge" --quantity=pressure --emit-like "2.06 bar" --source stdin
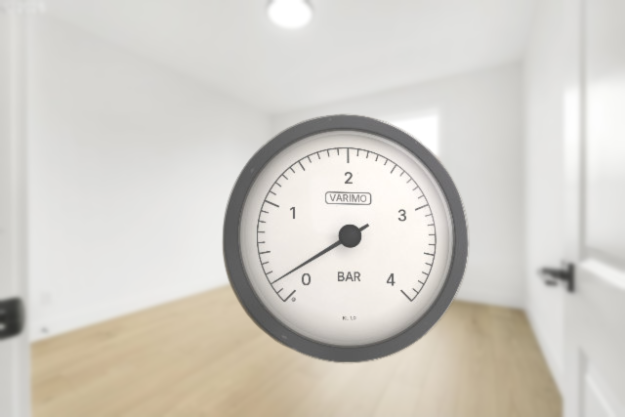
0.2 bar
